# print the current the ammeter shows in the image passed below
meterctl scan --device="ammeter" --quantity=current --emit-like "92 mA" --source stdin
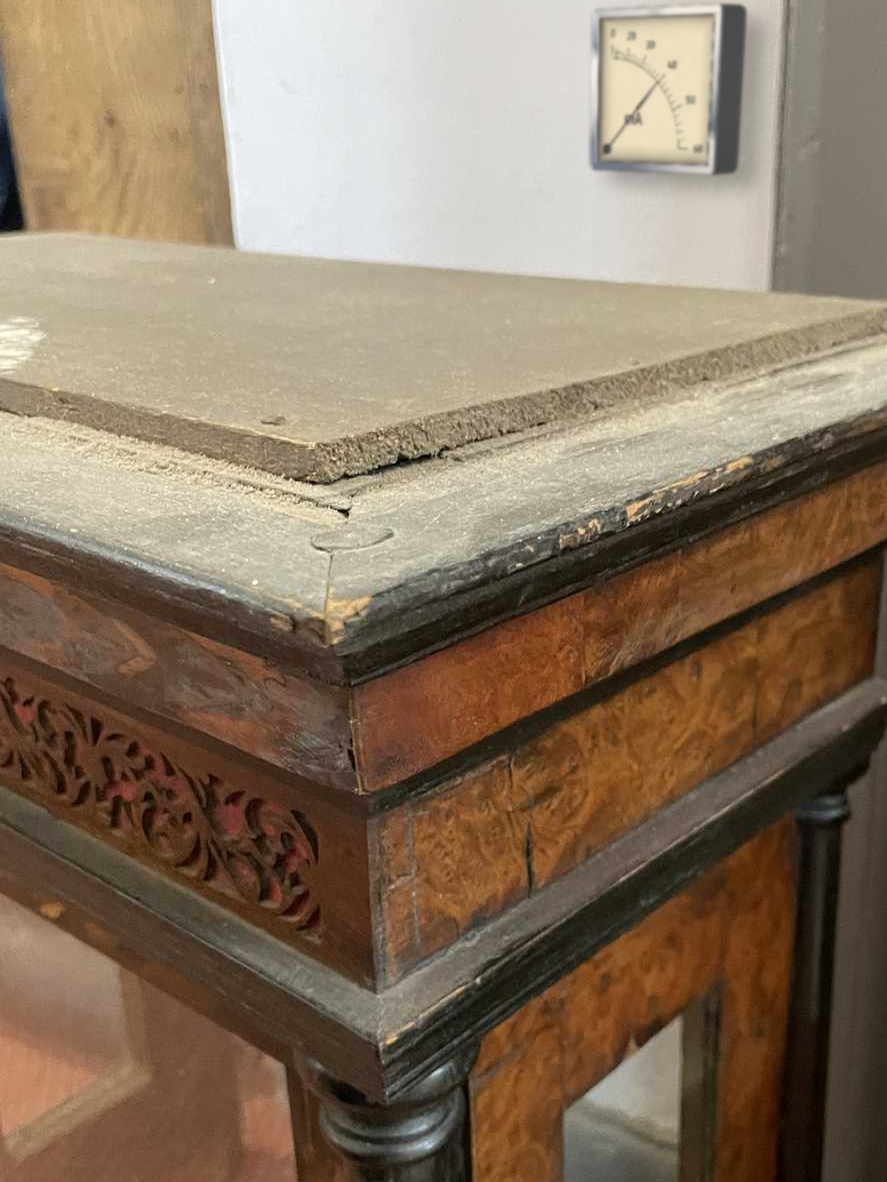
40 mA
